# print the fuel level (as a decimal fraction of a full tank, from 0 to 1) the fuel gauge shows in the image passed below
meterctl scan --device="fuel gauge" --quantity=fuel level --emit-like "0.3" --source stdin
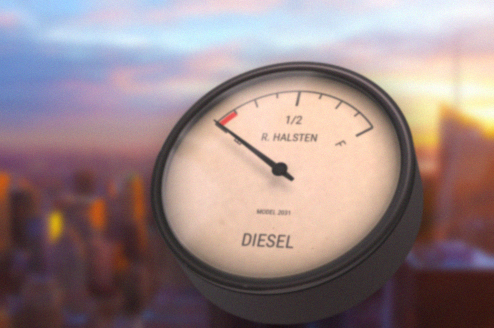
0
